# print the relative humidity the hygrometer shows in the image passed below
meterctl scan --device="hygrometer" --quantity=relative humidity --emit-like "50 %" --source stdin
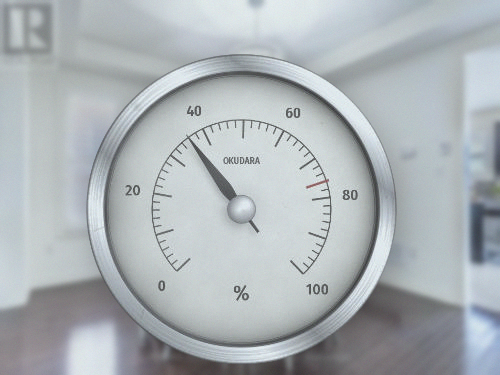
36 %
